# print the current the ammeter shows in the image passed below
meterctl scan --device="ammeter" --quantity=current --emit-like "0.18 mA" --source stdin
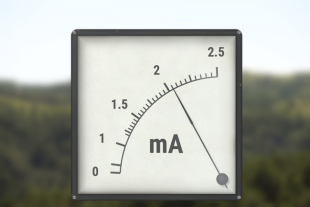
2.05 mA
